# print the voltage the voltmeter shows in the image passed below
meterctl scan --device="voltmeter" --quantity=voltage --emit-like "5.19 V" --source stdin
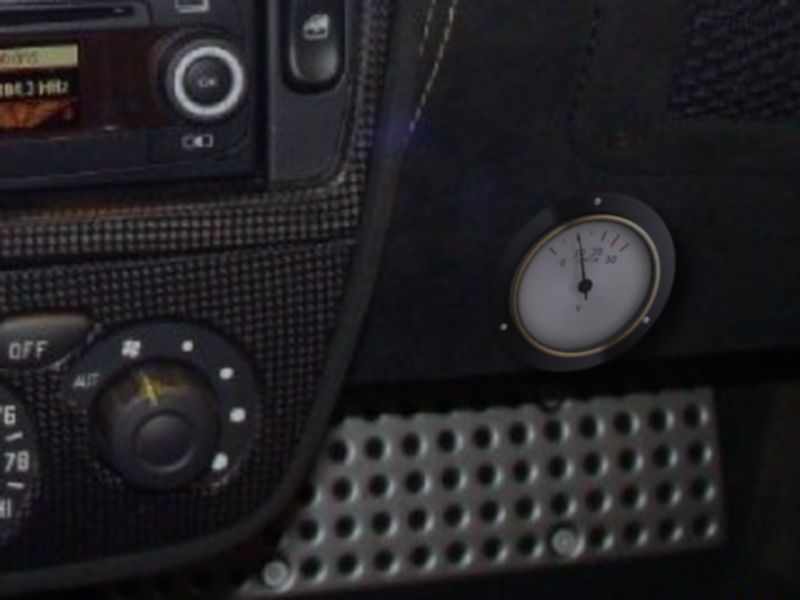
10 V
